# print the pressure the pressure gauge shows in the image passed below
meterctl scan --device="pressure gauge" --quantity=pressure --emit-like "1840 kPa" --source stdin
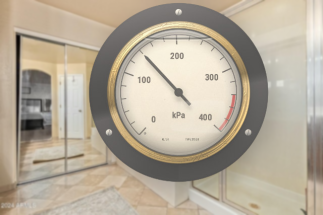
140 kPa
